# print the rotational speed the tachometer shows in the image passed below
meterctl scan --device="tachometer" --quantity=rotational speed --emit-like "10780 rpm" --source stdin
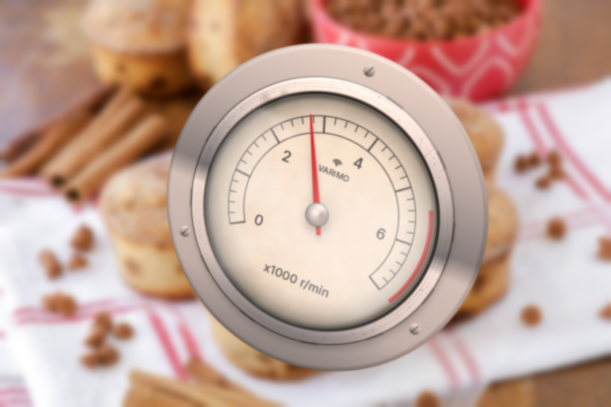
2800 rpm
